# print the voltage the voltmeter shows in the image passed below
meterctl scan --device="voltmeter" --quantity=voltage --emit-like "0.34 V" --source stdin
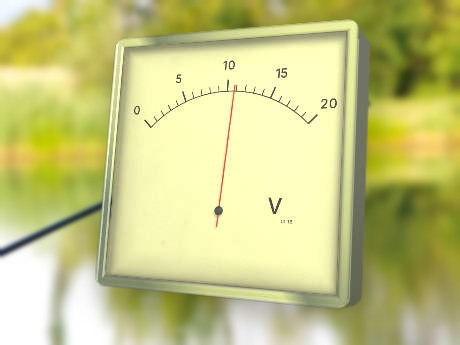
11 V
